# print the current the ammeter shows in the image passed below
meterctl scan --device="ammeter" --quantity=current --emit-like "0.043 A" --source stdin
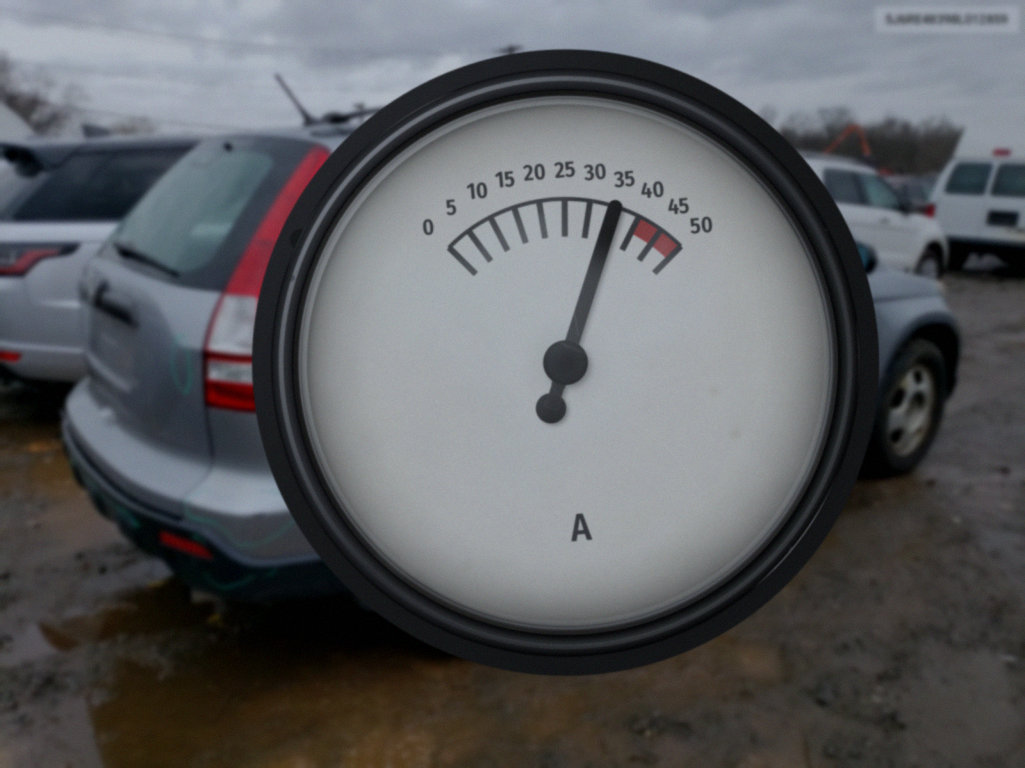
35 A
